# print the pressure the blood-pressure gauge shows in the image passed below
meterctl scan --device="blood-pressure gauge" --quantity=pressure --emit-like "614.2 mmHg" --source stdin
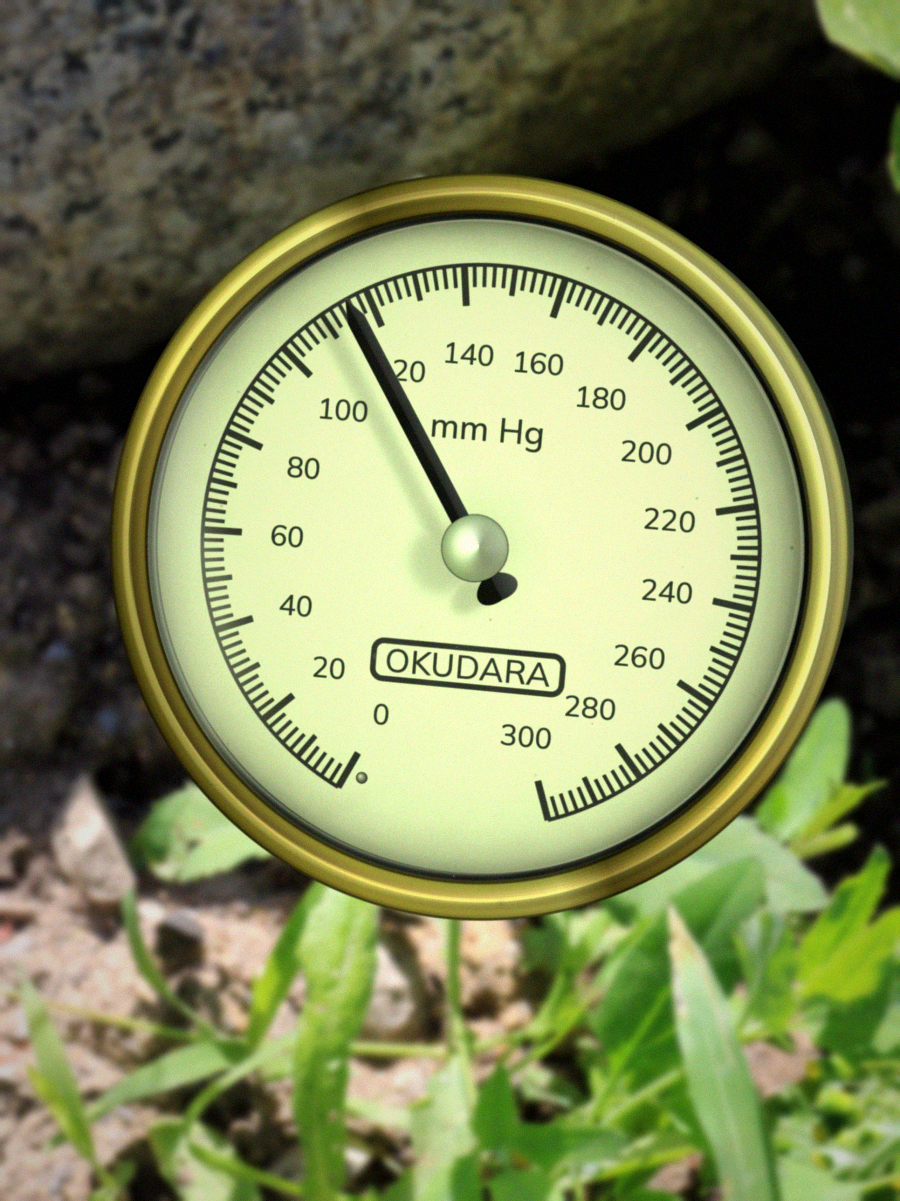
116 mmHg
